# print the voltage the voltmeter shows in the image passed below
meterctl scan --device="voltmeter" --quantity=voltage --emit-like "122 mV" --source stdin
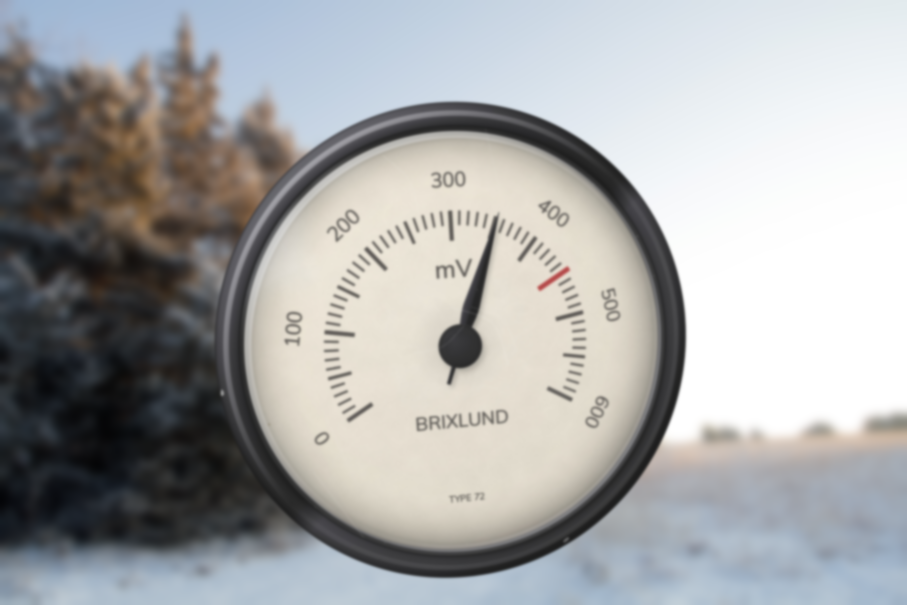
350 mV
